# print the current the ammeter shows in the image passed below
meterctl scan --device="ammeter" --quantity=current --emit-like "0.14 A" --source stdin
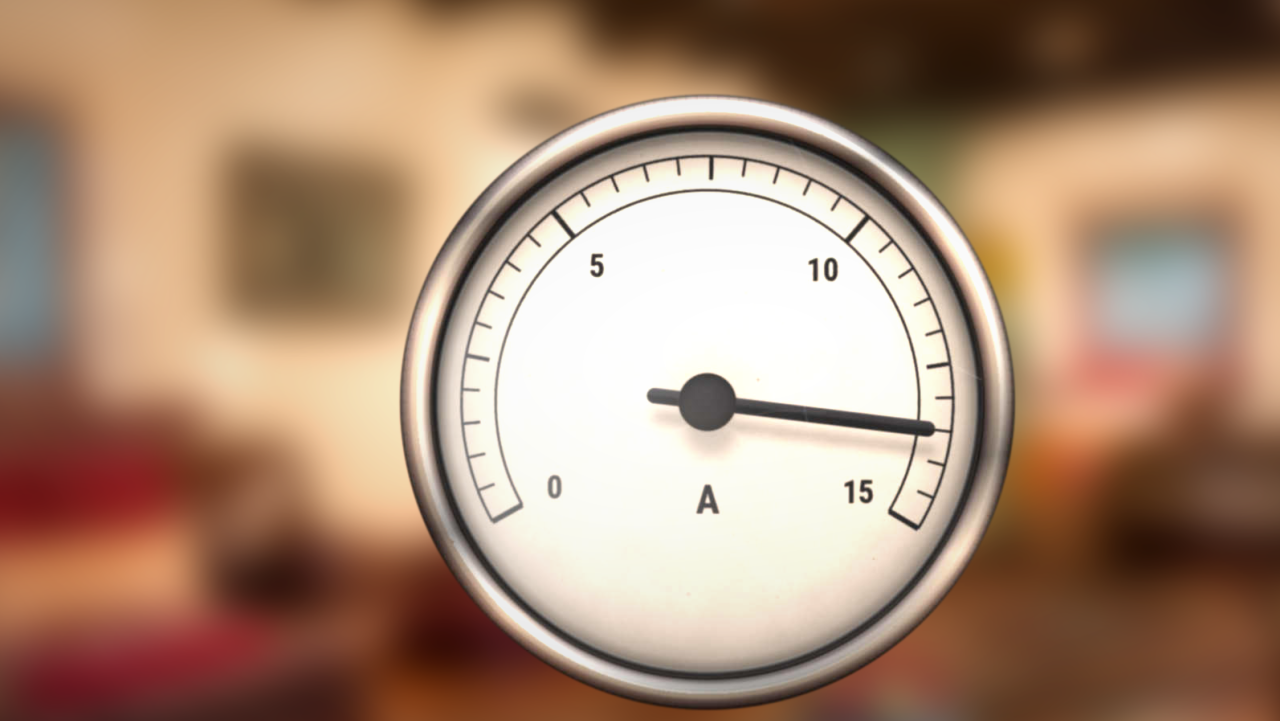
13.5 A
